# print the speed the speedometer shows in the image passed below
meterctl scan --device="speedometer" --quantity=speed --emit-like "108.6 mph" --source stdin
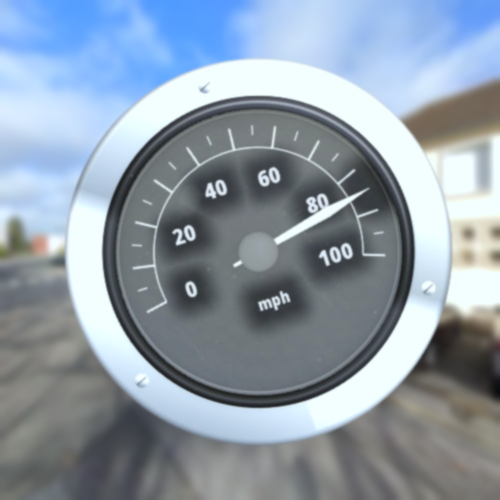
85 mph
